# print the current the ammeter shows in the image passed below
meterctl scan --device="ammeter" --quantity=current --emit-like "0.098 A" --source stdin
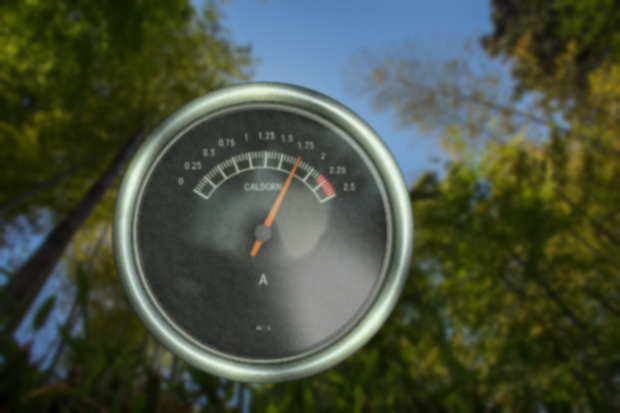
1.75 A
